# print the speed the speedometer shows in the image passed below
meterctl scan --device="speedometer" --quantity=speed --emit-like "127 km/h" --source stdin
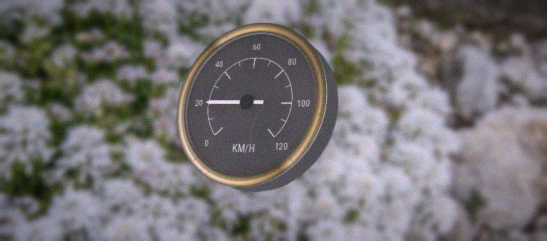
20 km/h
